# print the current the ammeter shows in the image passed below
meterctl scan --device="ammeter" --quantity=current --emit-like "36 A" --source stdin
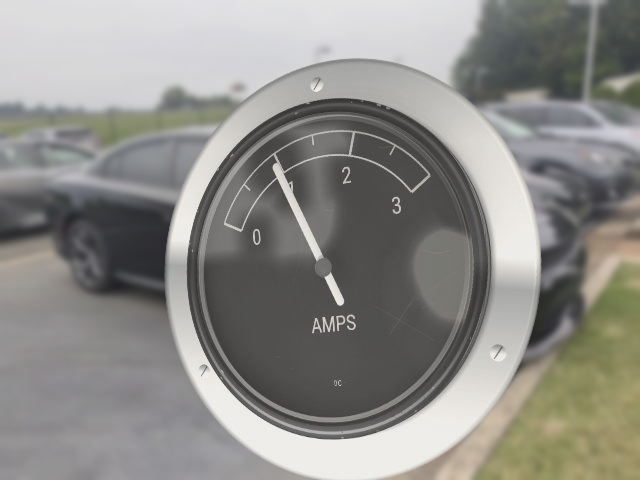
1 A
